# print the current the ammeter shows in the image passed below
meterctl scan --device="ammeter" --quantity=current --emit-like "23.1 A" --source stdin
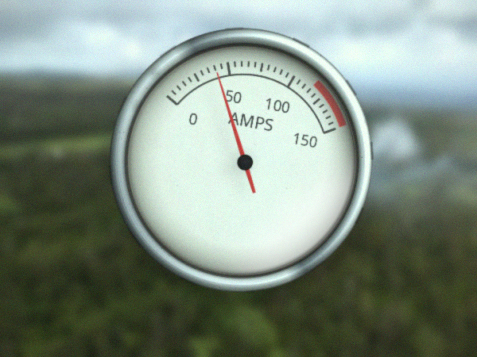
40 A
